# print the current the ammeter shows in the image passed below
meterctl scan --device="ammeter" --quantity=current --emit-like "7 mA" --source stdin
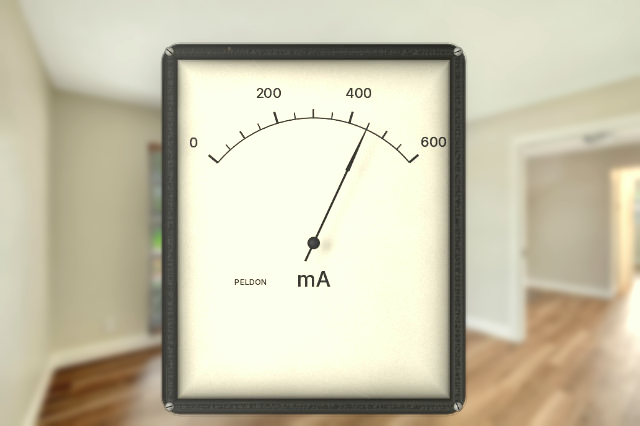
450 mA
